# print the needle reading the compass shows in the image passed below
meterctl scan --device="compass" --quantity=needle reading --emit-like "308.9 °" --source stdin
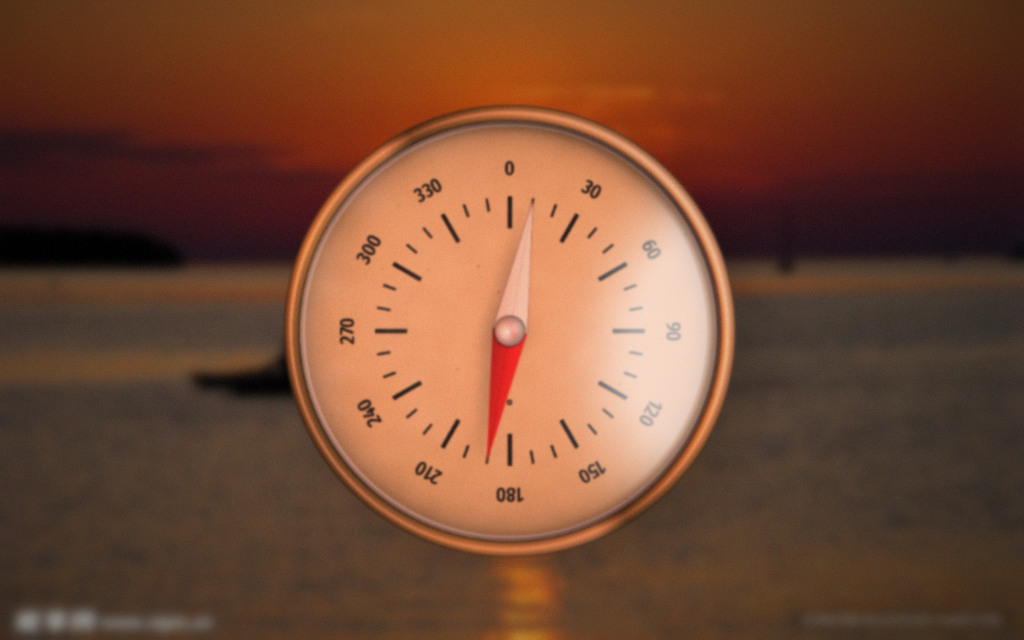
190 °
